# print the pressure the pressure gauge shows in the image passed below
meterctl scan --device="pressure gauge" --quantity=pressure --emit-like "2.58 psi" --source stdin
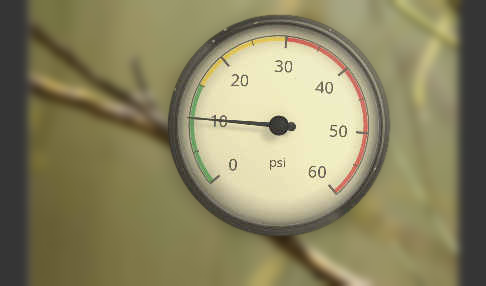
10 psi
